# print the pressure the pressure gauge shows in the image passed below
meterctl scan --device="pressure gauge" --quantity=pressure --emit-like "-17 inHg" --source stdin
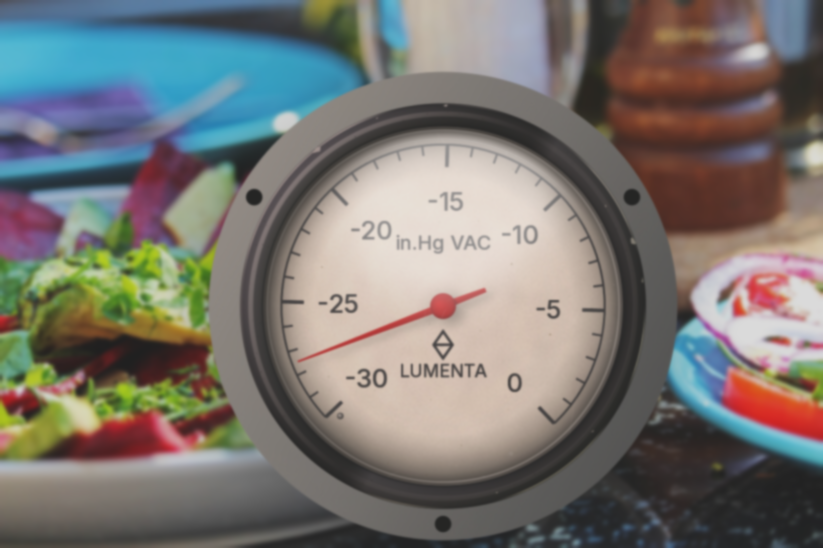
-27.5 inHg
